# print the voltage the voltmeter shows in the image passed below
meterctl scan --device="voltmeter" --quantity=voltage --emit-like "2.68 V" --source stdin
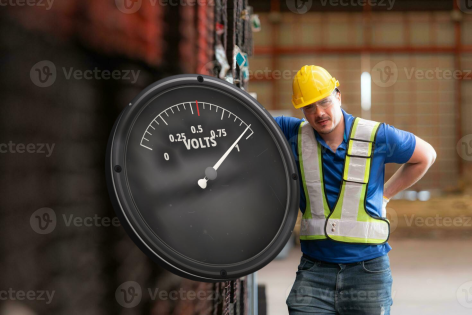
0.95 V
